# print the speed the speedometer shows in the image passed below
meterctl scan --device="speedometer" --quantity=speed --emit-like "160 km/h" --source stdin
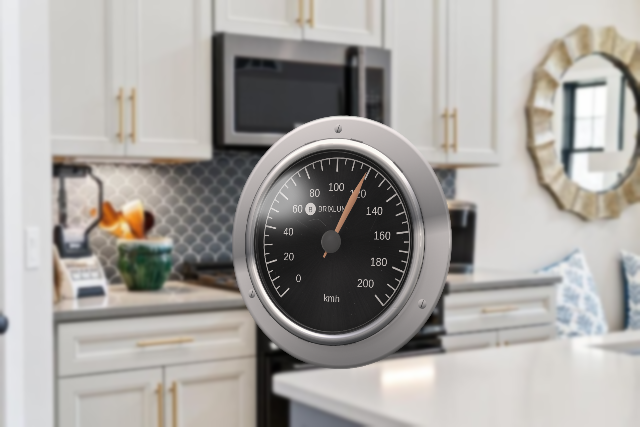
120 km/h
